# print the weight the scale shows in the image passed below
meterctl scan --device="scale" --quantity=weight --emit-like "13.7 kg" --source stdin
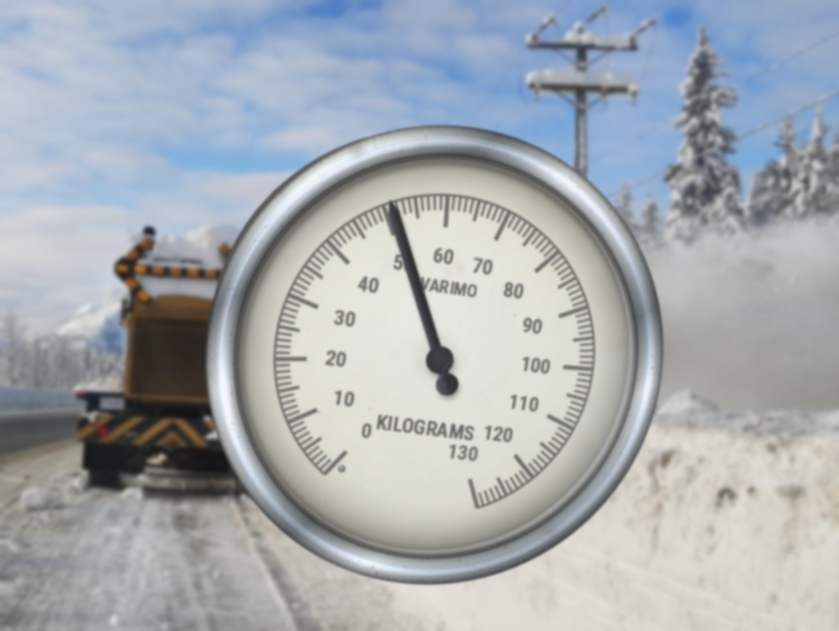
51 kg
